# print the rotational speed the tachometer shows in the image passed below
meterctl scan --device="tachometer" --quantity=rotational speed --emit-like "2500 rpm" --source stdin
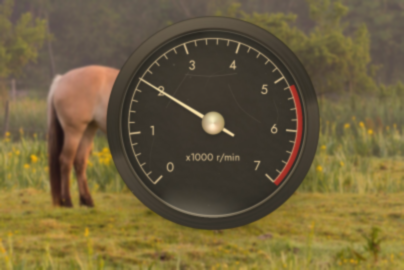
2000 rpm
